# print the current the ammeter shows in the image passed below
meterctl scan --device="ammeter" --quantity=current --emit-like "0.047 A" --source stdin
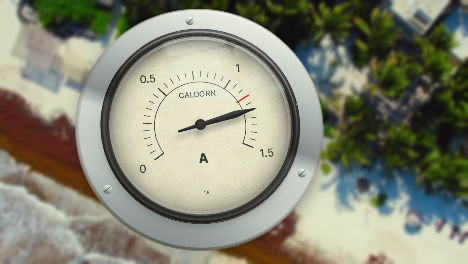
1.25 A
